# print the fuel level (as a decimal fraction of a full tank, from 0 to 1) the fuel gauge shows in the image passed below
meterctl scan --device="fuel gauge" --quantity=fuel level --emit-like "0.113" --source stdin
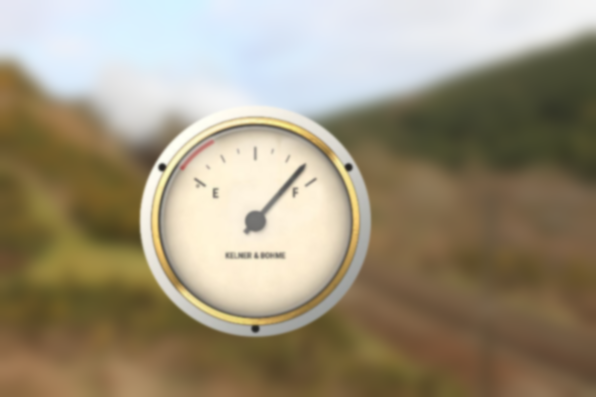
0.875
